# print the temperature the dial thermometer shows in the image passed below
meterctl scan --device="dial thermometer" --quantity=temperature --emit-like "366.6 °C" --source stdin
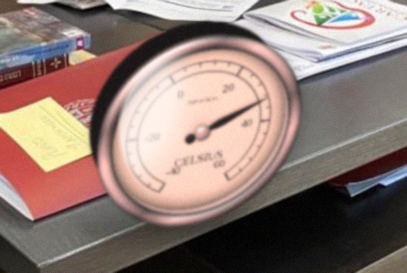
32 °C
